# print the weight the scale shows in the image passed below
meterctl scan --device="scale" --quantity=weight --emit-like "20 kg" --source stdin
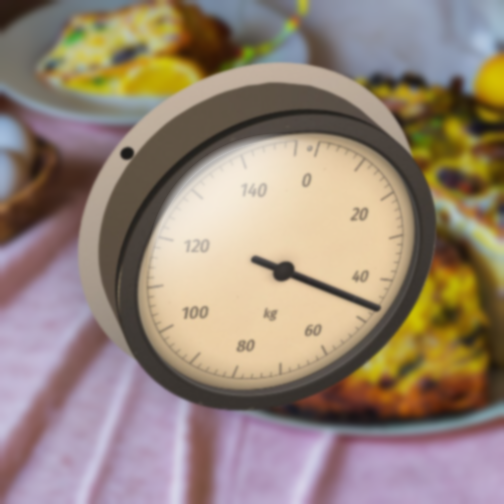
46 kg
